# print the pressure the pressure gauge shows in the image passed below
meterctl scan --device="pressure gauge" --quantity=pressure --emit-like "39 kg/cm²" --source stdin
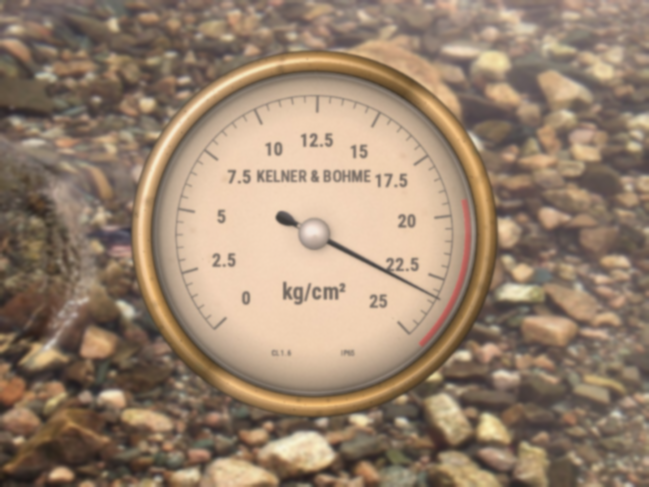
23.25 kg/cm²
